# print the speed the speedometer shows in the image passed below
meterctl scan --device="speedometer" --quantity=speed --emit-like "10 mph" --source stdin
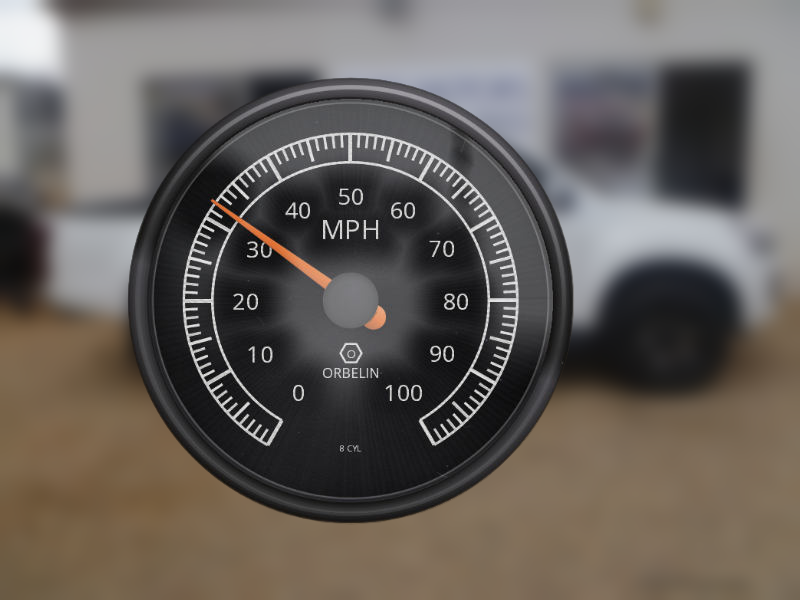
32 mph
